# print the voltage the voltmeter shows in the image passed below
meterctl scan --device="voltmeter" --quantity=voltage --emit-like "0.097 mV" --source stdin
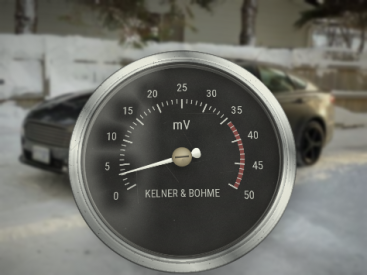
3 mV
